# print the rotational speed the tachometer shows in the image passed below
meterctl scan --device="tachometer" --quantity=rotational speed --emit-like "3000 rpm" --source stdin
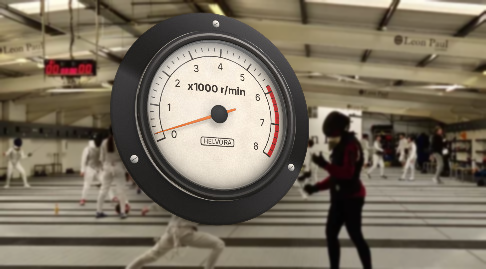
200 rpm
